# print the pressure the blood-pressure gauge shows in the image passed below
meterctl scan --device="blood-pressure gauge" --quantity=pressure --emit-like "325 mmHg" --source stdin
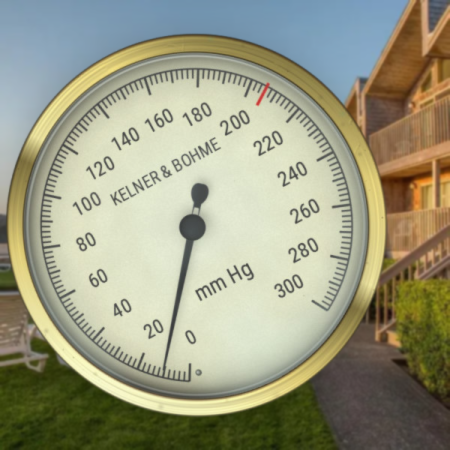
10 mmHg
